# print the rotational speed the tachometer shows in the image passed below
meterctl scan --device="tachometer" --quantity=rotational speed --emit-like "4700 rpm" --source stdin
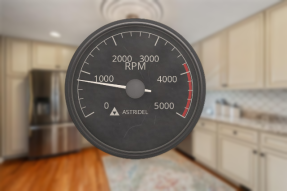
800 rpm
